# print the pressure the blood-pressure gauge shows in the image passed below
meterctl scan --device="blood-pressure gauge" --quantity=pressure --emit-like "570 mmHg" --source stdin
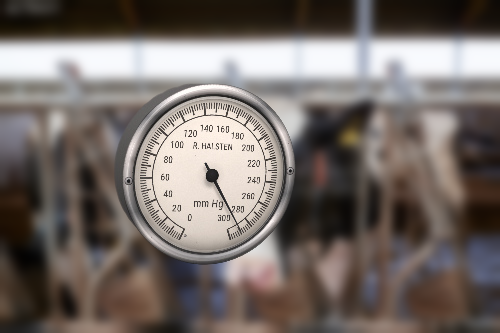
290 mmHg
